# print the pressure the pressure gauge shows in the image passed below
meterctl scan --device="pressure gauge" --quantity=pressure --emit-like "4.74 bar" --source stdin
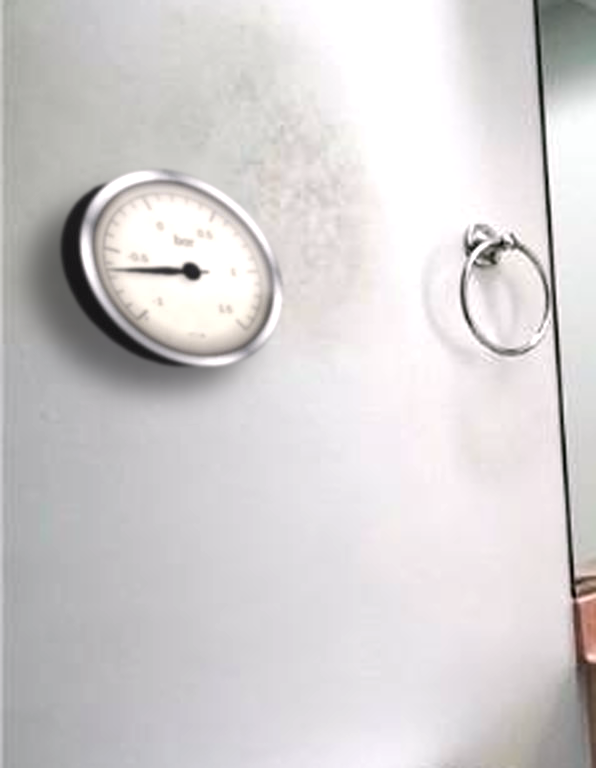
-0.65 bar
